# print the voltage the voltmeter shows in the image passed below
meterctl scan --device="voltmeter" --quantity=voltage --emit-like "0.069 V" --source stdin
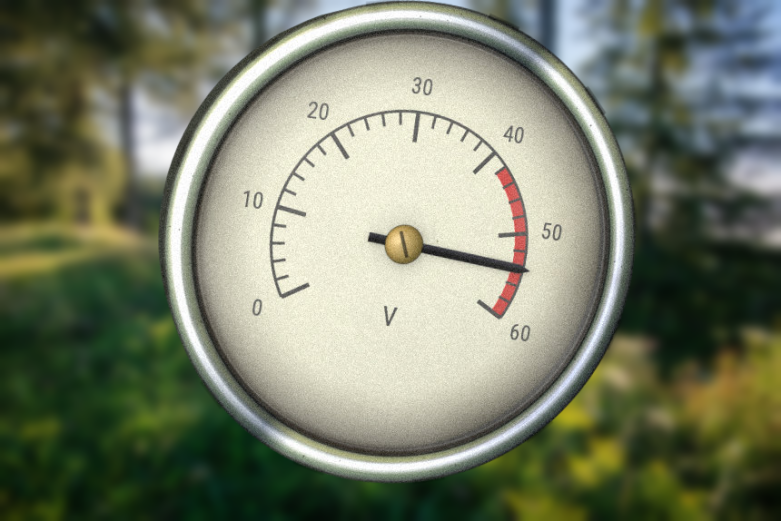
54 V
